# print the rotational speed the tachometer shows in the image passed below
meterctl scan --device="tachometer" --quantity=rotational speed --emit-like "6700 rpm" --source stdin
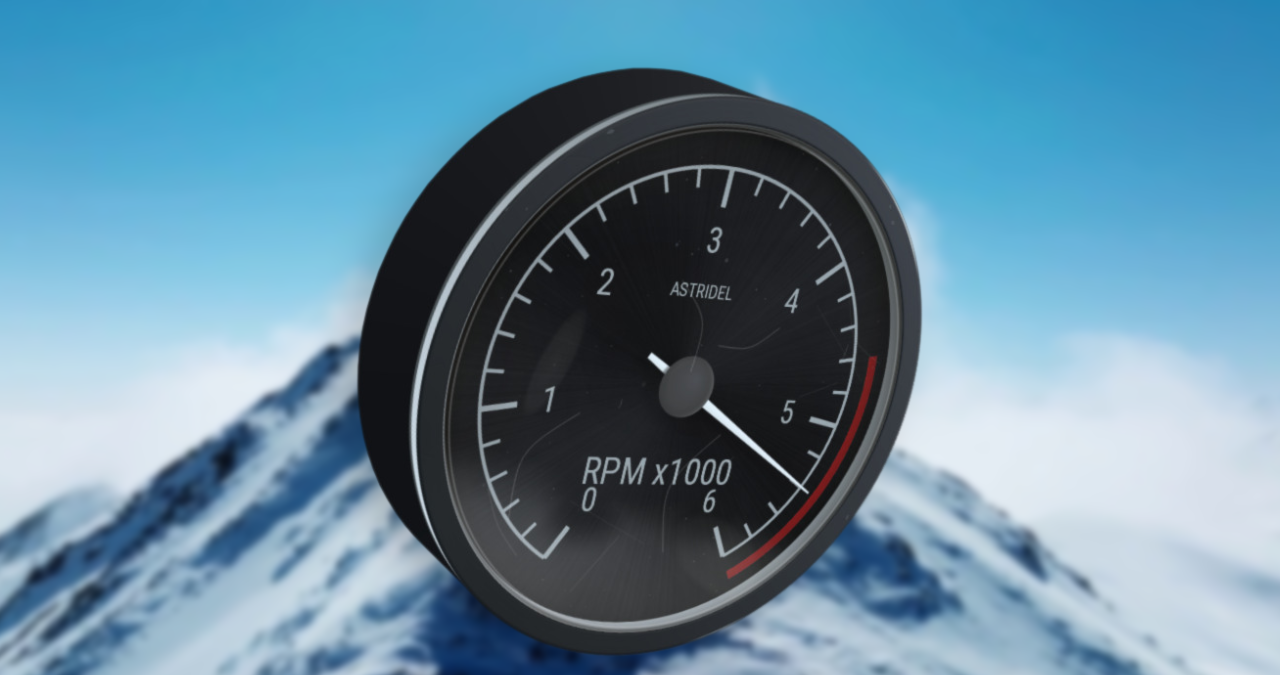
5400 rpm
